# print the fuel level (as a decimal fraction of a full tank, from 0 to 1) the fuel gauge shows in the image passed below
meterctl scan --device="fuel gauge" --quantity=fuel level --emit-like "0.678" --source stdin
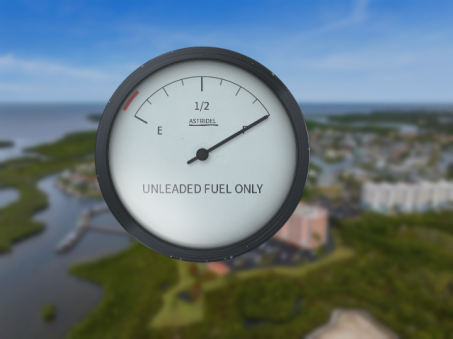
1
